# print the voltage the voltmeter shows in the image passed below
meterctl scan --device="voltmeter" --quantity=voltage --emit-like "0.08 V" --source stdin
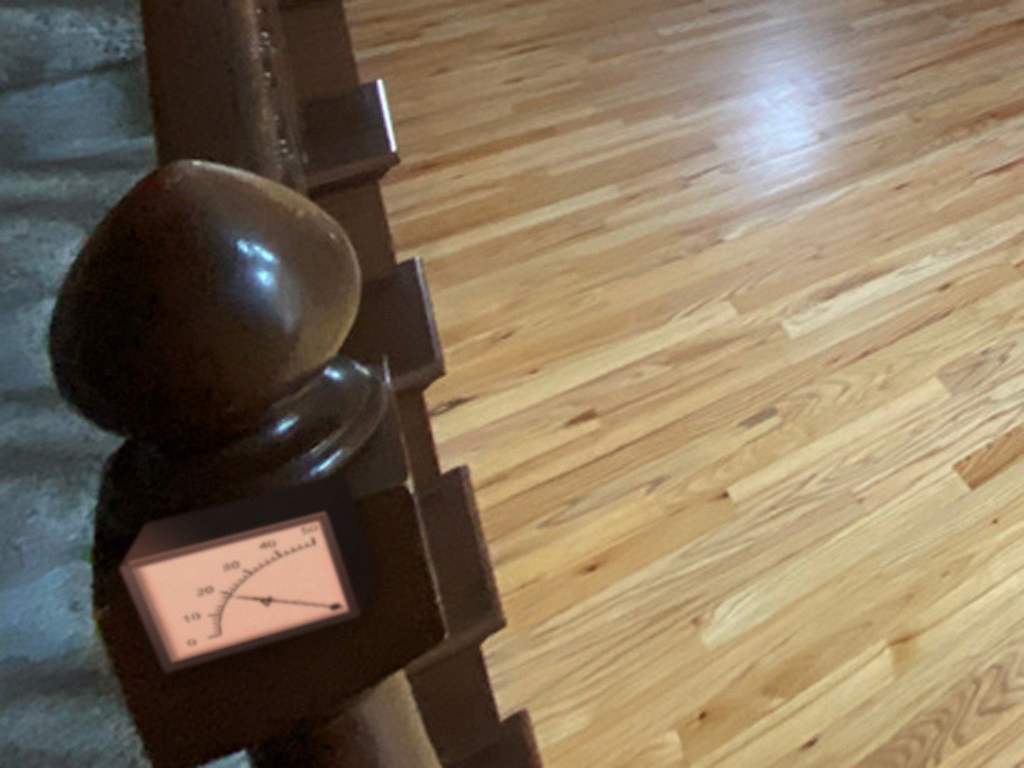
20 V
